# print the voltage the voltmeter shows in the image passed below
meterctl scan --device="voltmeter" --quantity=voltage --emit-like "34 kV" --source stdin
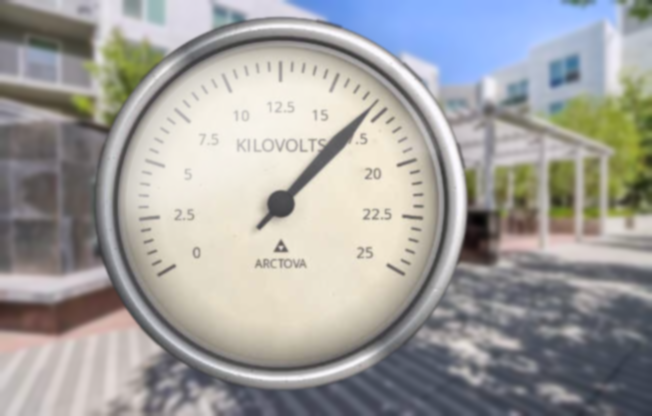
17 kV
